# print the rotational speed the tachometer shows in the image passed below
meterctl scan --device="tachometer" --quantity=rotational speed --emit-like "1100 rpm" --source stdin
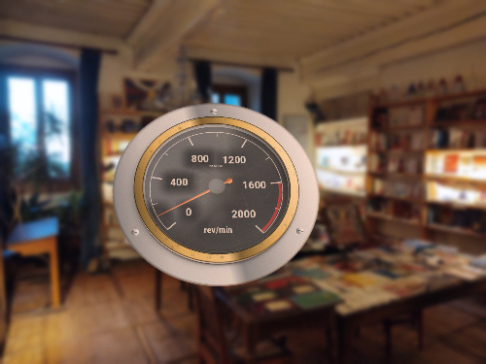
100 rpm
